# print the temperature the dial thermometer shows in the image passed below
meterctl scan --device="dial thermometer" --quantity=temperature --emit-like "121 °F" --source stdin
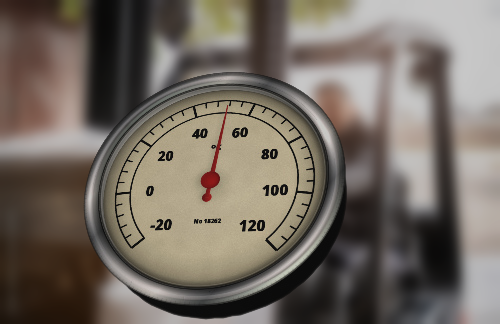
52 °F
